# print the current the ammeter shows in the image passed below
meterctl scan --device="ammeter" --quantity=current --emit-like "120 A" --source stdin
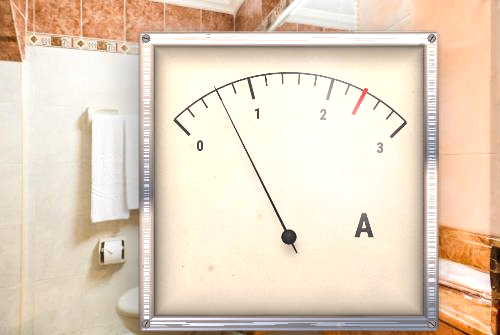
0.6 A
